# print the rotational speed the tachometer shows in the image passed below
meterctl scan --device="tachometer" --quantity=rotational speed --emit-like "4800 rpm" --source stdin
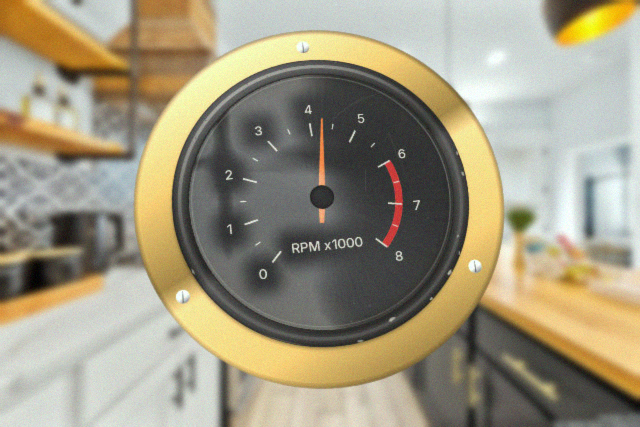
4250 rpm
